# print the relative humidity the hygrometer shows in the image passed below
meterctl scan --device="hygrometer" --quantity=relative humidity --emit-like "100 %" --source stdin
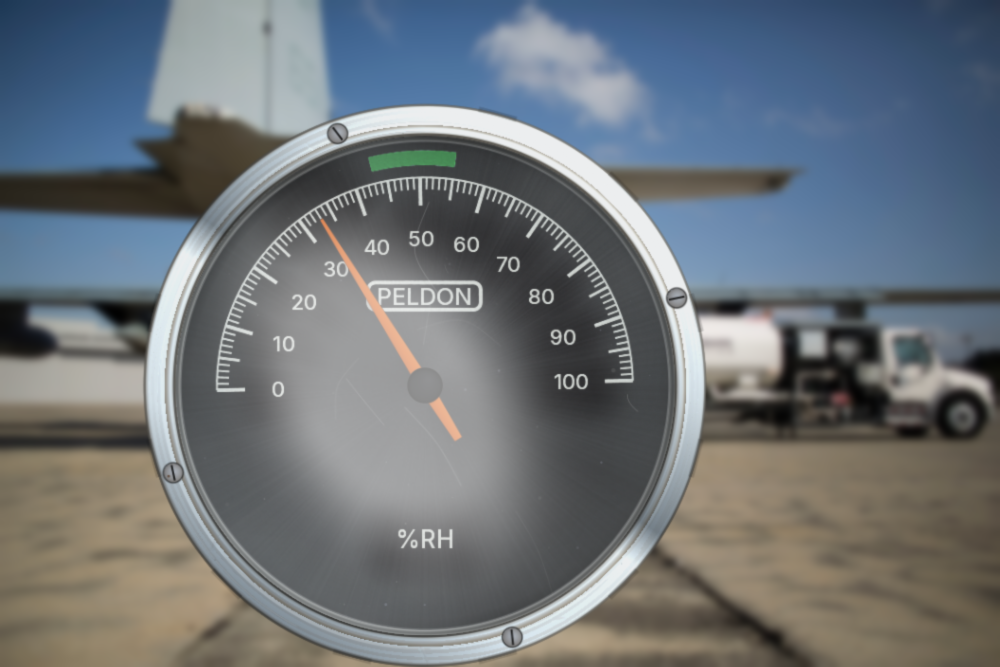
33 %
